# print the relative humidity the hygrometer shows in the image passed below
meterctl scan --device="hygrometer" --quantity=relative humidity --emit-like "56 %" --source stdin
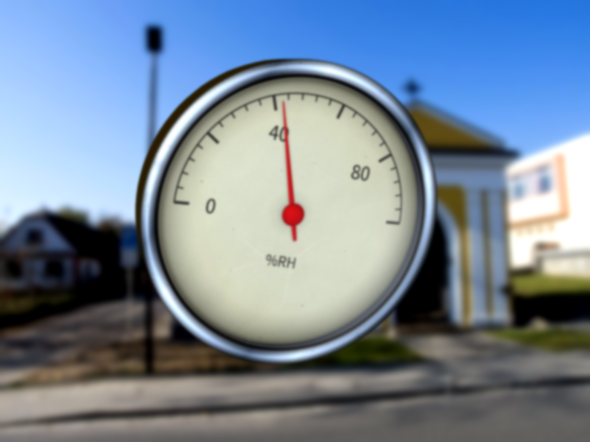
42 %
